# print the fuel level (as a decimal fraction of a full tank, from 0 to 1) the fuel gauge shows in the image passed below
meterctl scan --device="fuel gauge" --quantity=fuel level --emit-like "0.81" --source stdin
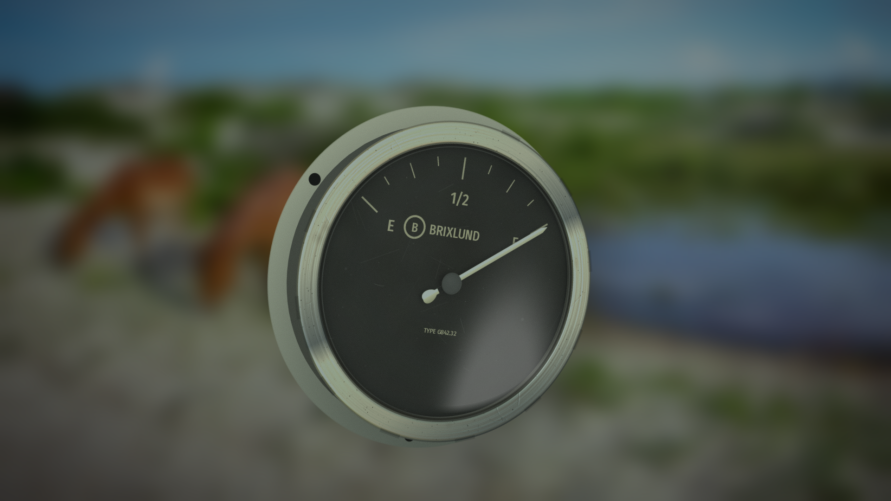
1
